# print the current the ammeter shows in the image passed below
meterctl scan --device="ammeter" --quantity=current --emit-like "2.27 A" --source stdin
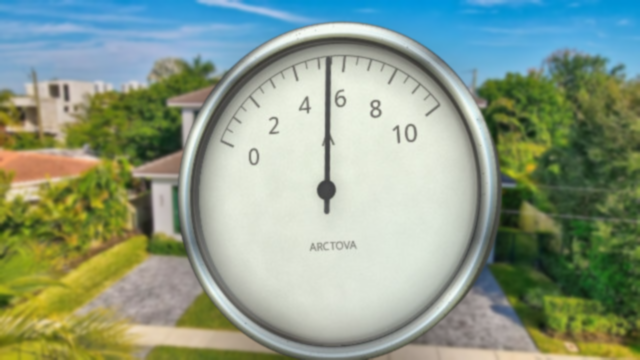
5.5 A
